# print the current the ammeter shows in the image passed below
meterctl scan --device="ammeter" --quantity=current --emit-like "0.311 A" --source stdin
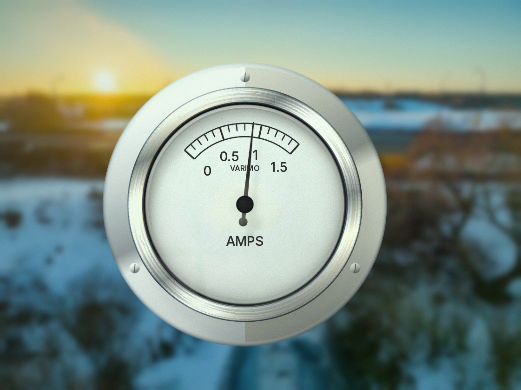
0.9 A
